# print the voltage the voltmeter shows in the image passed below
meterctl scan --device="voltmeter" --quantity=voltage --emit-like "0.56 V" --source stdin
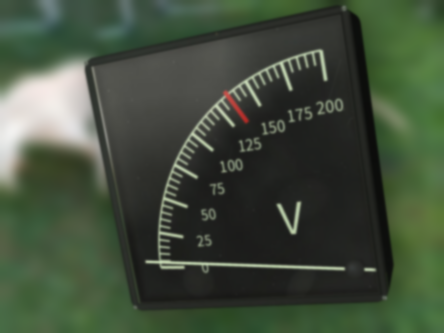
5 V
